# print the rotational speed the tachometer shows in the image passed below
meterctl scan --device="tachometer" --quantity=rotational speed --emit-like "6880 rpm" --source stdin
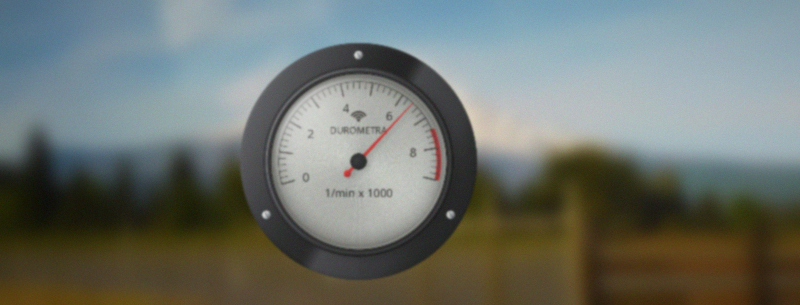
6400 rpm
